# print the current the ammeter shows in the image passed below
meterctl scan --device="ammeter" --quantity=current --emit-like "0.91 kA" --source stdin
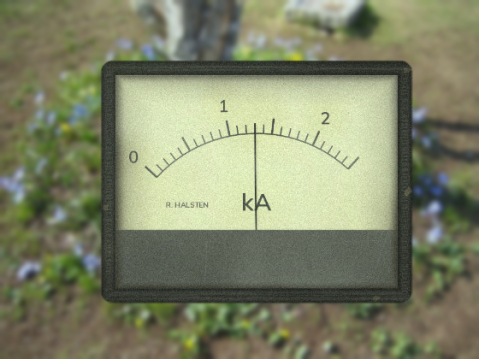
1.3 kA
